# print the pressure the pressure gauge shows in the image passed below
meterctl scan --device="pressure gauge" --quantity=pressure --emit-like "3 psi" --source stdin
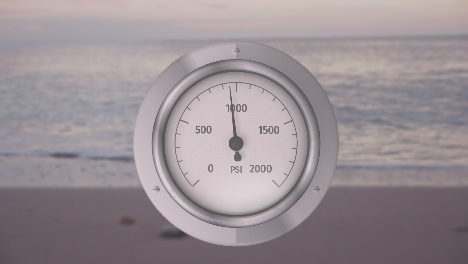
950 psi
